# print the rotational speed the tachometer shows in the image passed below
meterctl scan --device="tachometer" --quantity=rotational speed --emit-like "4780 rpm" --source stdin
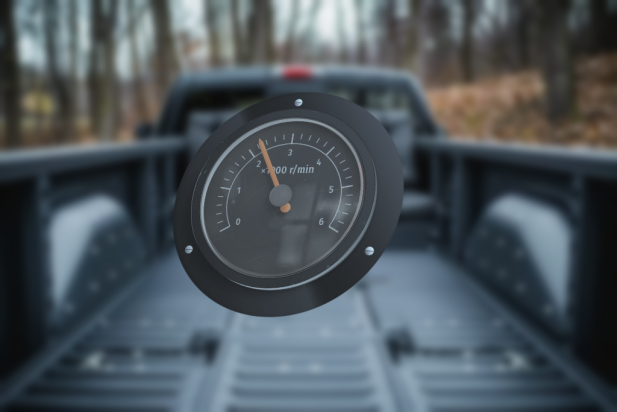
2300 rpm
